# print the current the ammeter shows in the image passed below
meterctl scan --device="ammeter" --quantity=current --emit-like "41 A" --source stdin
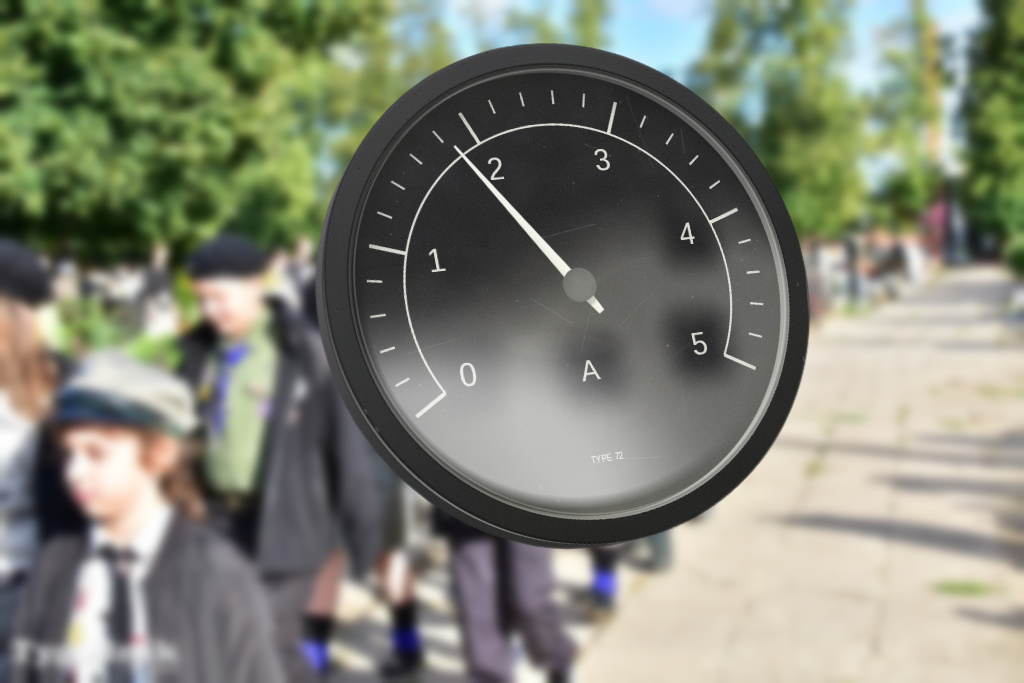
1.8 A
